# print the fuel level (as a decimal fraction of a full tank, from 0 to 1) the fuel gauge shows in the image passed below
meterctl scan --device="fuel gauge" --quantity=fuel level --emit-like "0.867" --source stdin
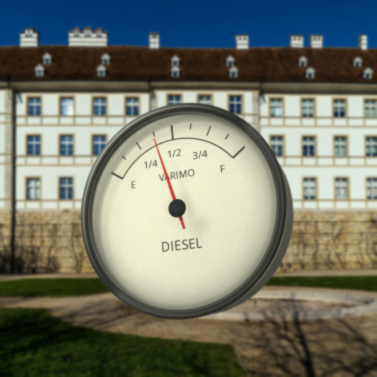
0.375
